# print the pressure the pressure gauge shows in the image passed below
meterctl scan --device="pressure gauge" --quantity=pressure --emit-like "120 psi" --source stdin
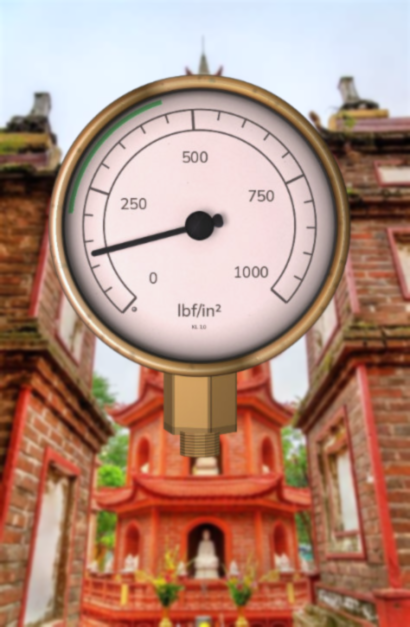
125 psi
